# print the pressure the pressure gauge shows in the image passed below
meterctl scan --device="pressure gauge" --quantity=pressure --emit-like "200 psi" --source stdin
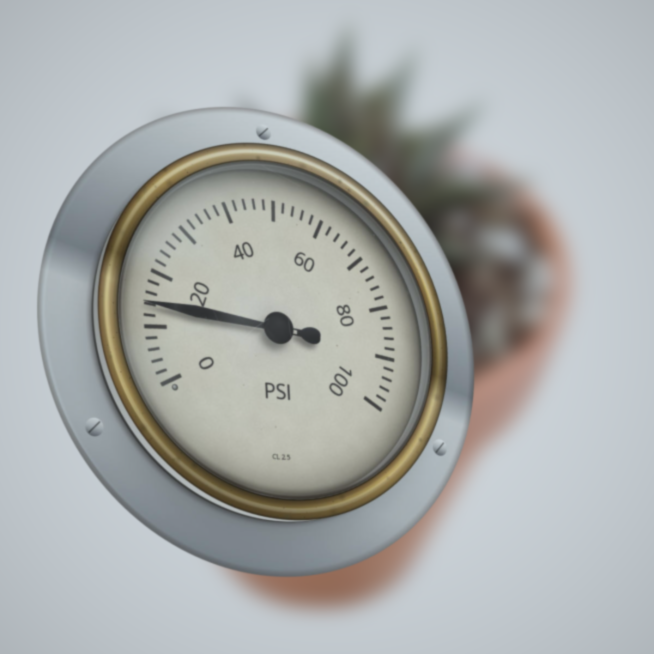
14 psi
